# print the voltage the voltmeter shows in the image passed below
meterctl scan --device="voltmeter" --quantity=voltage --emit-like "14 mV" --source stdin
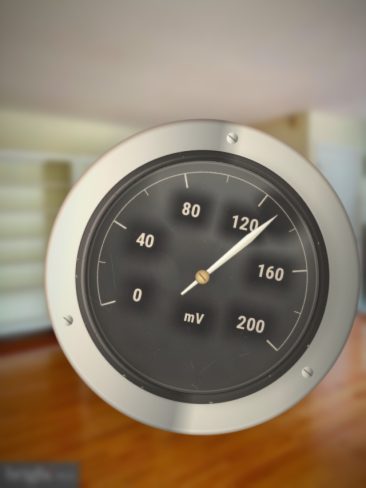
130 mV
